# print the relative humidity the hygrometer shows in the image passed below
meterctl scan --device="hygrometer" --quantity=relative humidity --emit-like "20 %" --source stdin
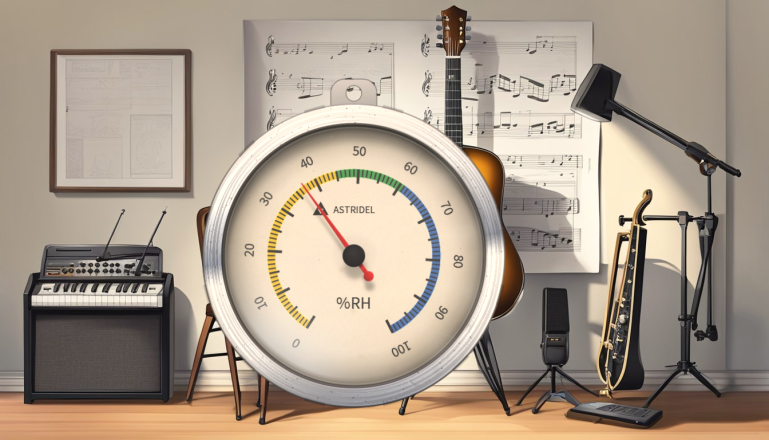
37 %
